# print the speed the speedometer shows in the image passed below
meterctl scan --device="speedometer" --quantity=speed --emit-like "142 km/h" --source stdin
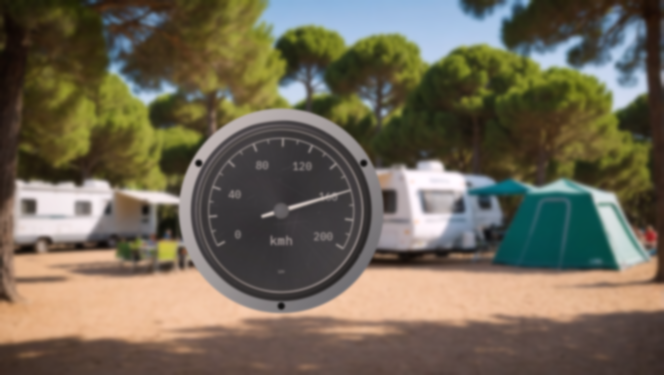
160 km/h
